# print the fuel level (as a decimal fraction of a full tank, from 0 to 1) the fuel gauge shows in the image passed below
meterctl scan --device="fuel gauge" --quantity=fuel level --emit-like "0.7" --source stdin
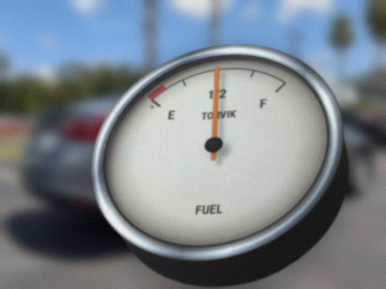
0.5
